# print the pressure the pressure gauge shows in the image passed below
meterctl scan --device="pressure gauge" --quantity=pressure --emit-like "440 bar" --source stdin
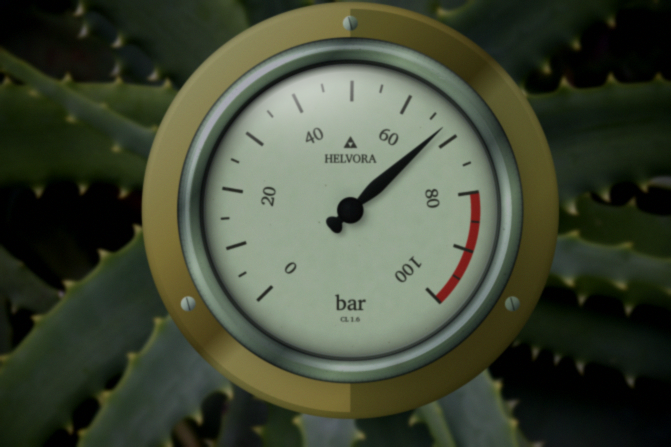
67.5 bar
